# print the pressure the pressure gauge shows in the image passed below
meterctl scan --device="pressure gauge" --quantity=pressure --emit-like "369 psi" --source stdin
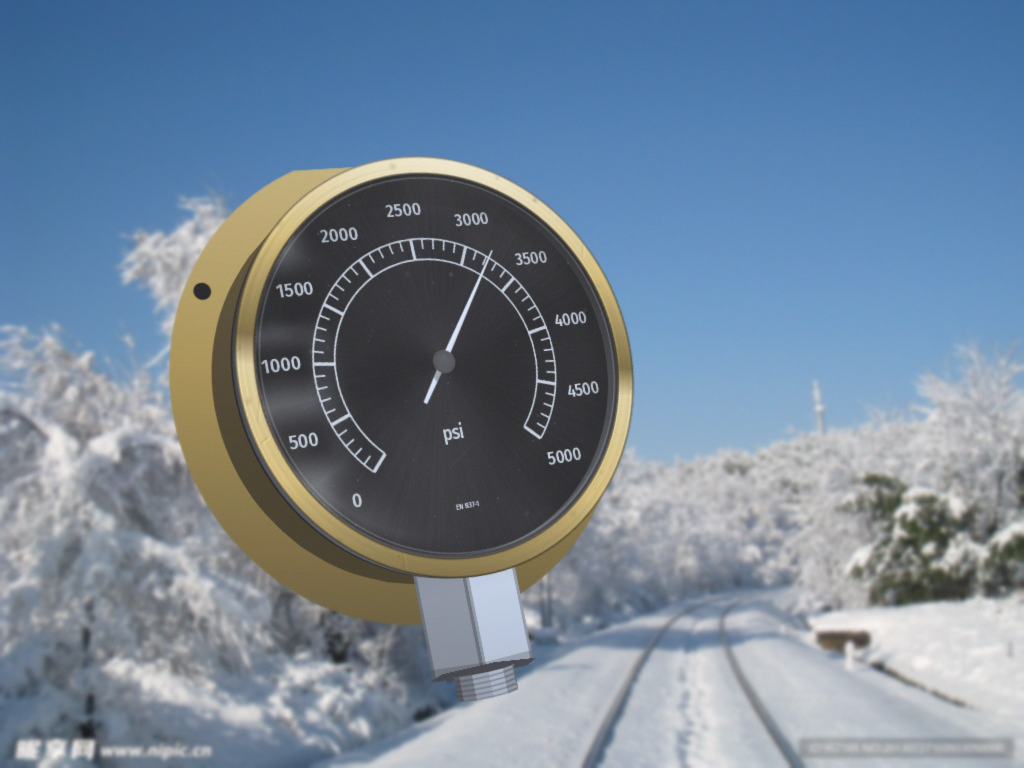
3200 psi
